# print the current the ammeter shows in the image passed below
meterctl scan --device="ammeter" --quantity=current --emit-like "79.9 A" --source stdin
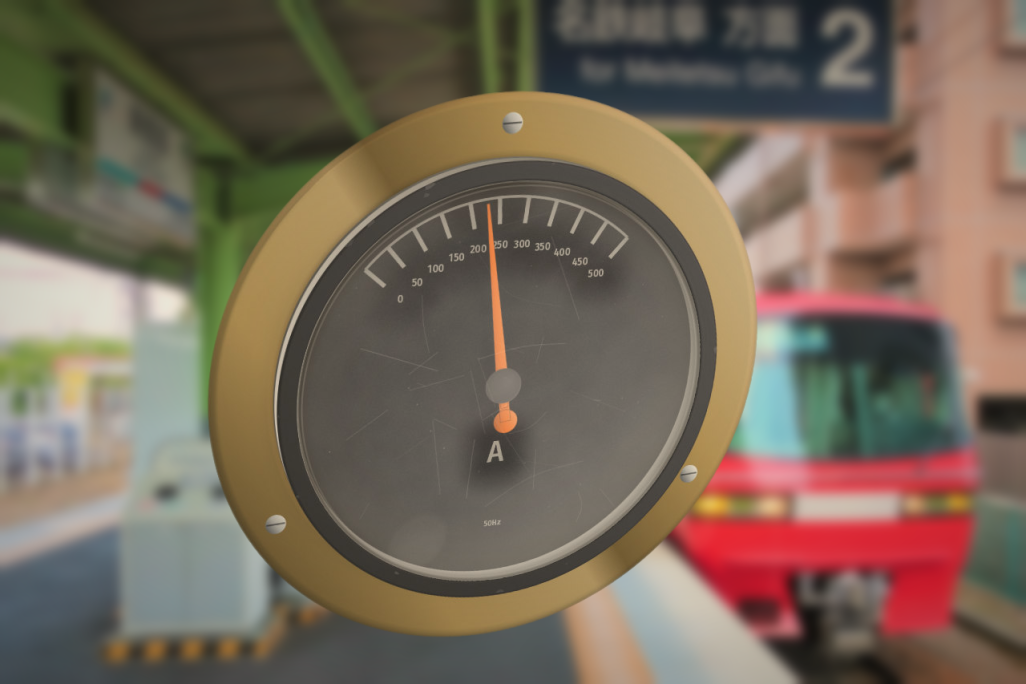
225 A
